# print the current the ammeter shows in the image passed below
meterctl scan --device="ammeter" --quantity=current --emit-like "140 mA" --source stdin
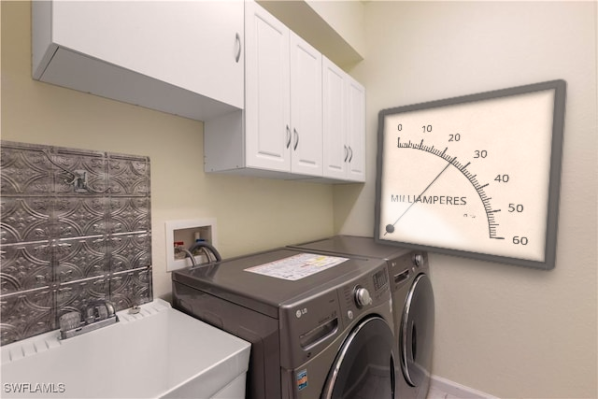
25 mA
